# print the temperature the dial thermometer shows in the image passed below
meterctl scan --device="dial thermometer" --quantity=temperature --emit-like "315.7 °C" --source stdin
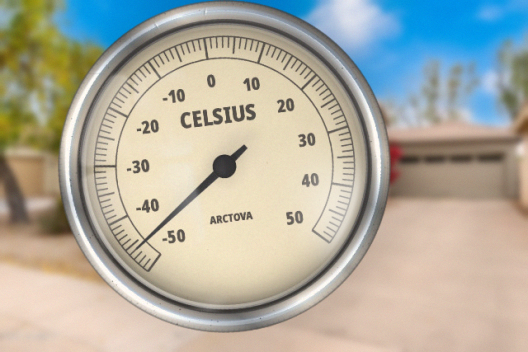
-46 °C
